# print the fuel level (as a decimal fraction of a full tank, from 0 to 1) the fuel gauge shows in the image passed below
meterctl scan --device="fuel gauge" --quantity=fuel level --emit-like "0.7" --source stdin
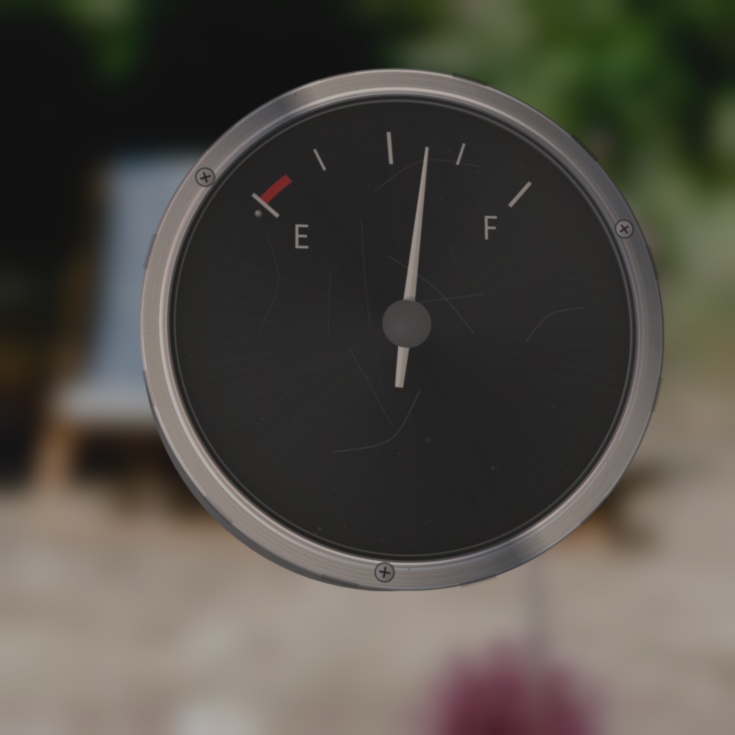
0.625
